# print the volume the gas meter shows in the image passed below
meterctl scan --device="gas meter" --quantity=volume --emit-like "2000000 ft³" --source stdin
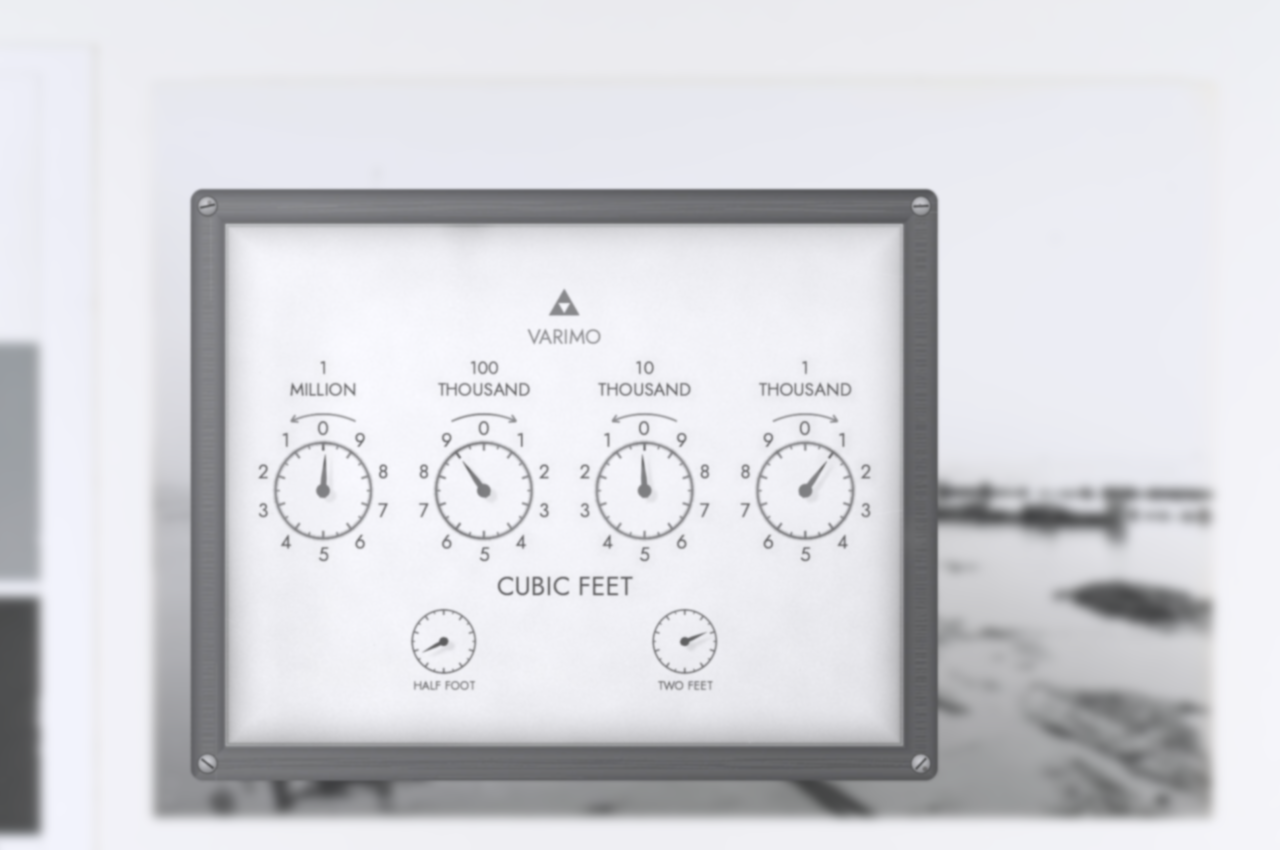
990100 ft³
